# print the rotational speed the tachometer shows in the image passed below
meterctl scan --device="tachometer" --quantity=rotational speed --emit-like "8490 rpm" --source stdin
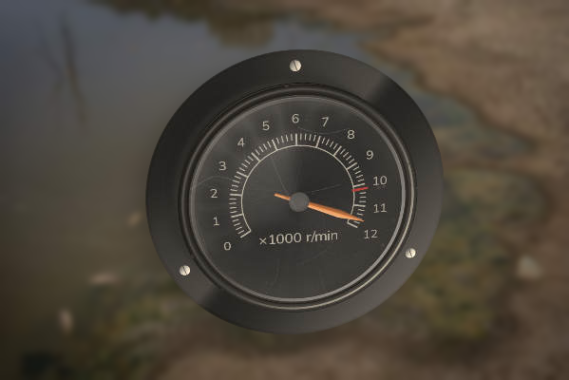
11600 rpm
